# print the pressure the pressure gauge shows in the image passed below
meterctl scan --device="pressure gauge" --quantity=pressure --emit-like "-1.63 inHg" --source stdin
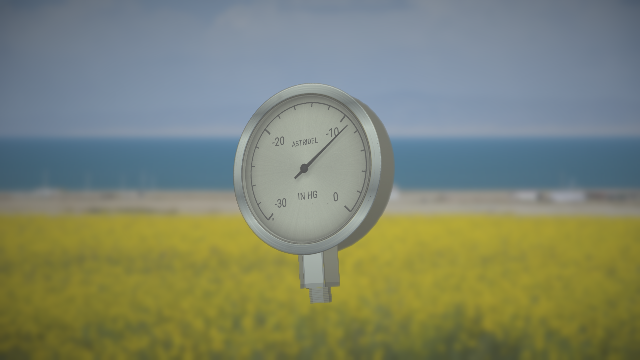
-9 inHg
